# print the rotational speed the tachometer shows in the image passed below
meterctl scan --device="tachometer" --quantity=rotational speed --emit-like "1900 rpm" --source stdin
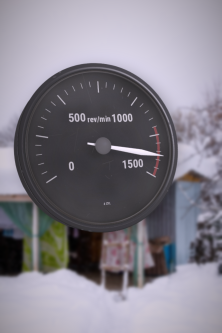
1375 rpm
